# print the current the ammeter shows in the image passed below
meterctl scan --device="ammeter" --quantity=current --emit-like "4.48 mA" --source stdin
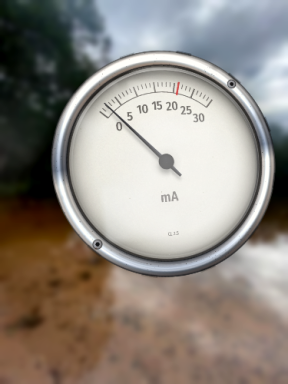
2 mA
